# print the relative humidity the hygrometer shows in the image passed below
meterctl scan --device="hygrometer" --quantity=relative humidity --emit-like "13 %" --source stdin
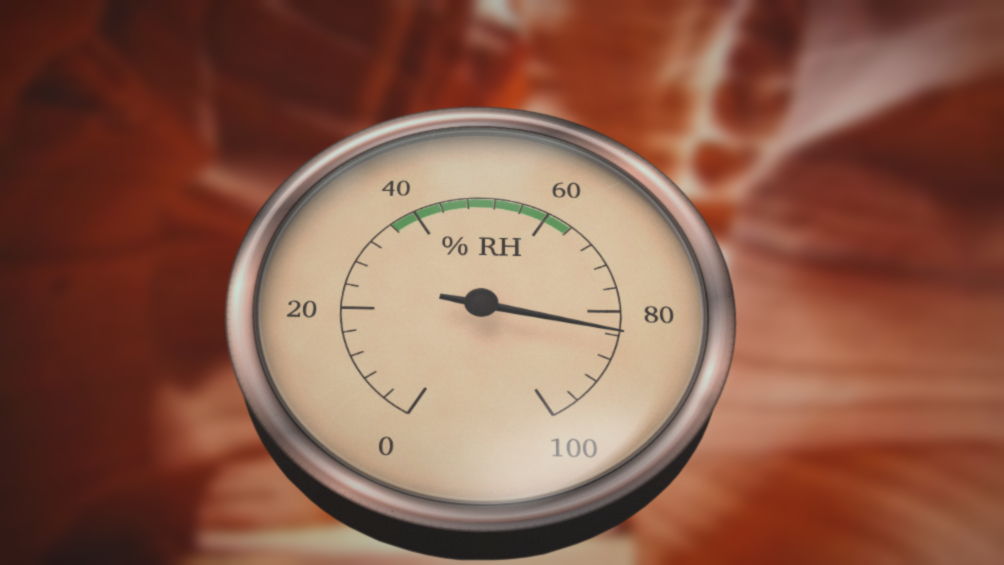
84 %
